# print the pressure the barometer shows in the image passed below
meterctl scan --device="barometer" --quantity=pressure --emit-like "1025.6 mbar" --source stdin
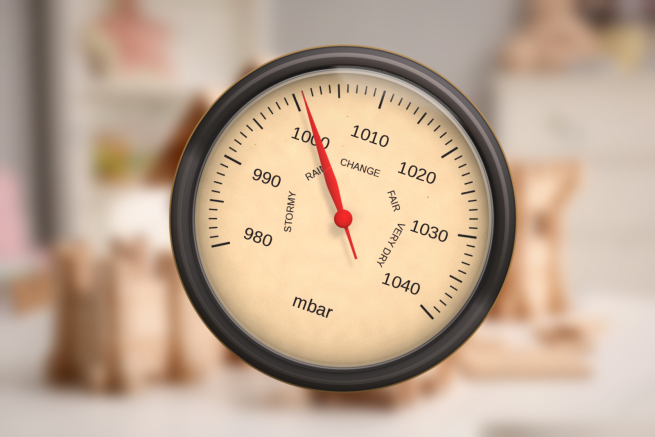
1001 mbar
